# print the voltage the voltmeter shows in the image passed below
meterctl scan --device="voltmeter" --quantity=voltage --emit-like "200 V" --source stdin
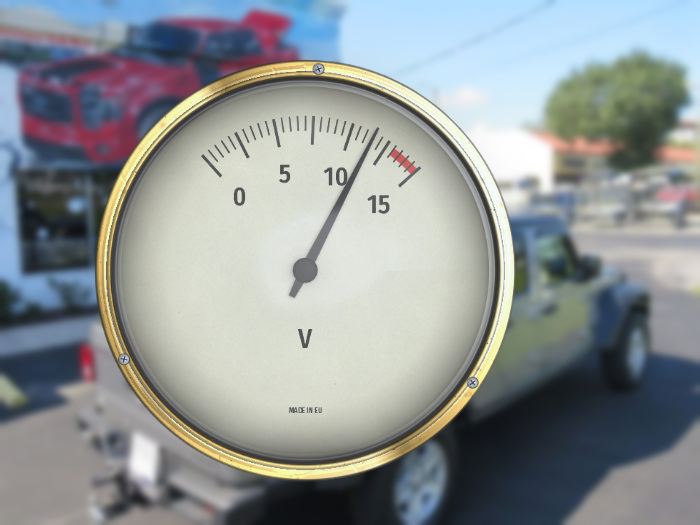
11.5 V
